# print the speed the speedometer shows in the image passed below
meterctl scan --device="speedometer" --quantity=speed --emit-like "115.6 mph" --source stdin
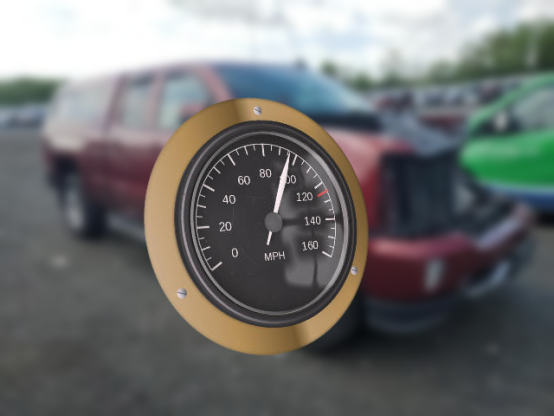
95 mph
